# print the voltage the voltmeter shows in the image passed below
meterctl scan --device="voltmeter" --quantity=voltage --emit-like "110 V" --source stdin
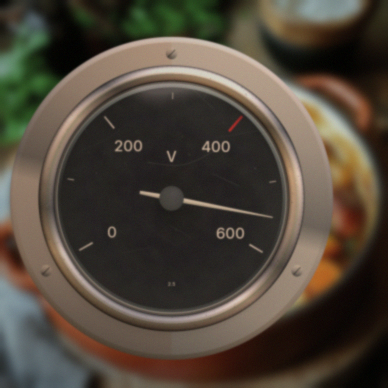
550 V
